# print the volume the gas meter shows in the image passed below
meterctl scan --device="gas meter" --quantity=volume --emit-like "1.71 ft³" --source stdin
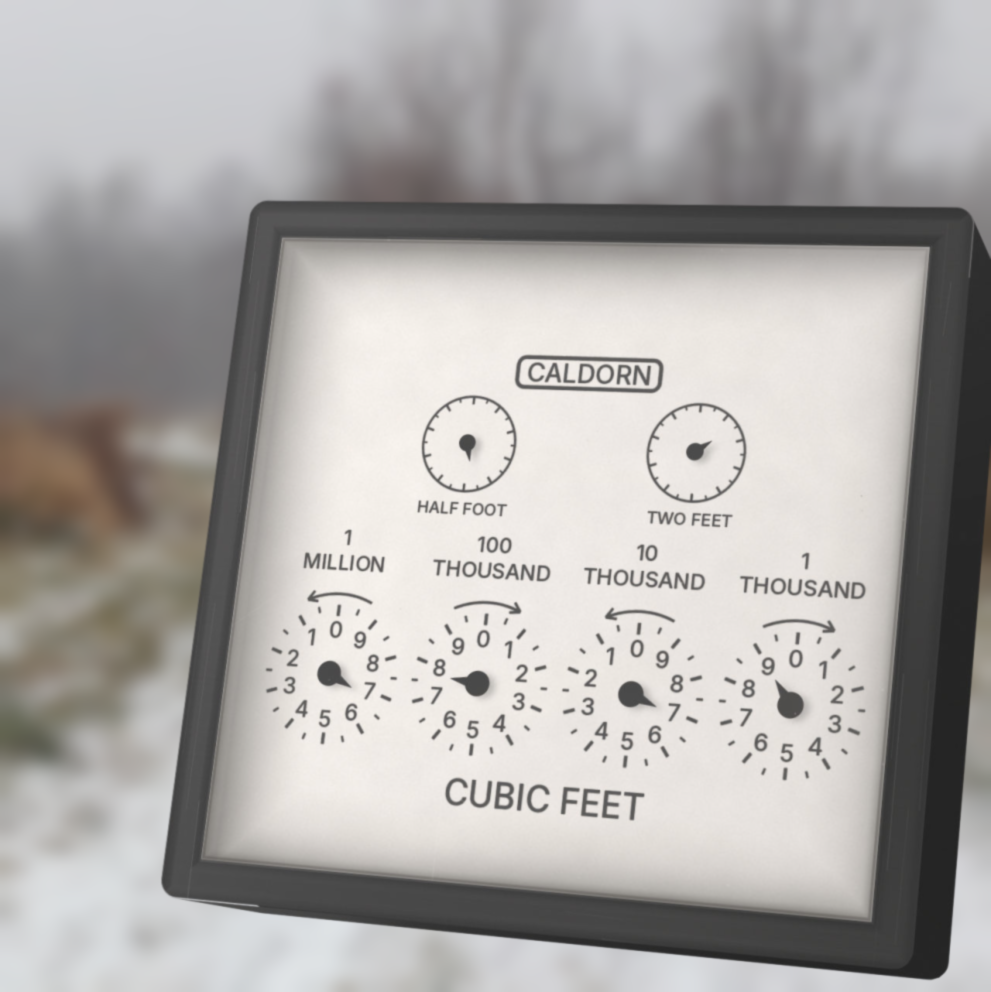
676900 ft³
